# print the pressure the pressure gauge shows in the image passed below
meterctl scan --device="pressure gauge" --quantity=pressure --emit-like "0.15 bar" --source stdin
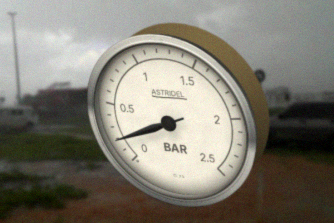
0.2 bar
